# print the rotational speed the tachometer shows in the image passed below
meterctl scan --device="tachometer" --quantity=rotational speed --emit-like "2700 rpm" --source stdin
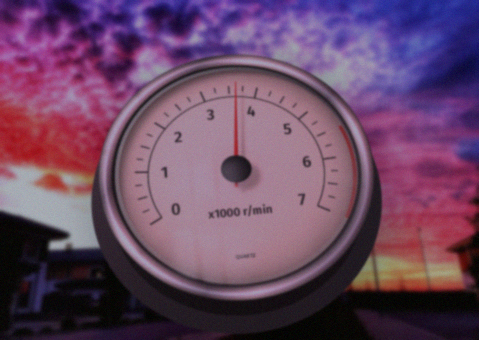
3625 rpm
